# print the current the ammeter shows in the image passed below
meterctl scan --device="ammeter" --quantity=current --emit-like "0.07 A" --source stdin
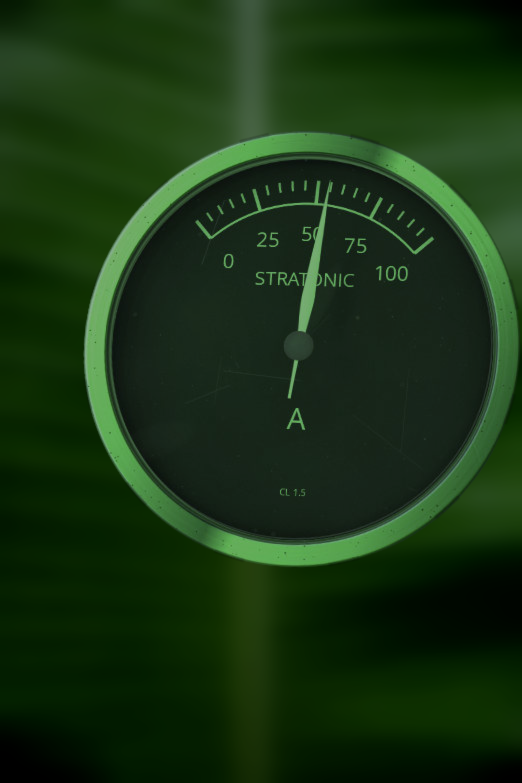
55 A
